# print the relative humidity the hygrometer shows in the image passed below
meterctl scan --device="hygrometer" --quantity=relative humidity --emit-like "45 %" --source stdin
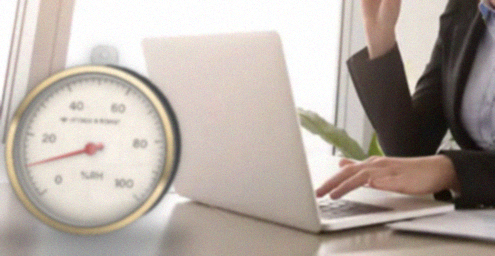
10 %
